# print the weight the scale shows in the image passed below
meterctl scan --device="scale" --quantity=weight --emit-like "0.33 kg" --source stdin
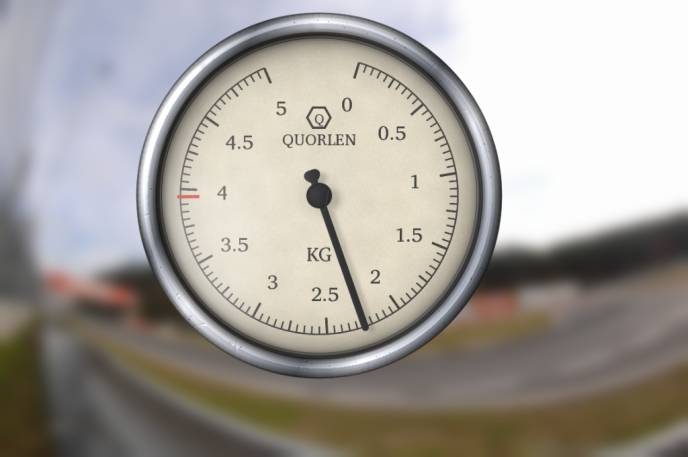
2.25 kg
